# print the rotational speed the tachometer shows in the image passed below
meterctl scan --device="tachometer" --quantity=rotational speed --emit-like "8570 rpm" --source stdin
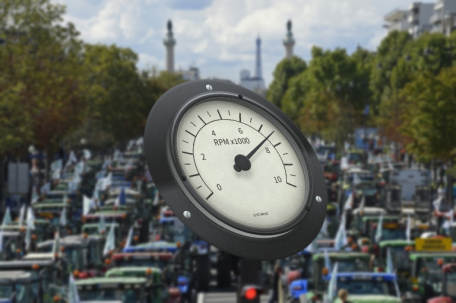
7500 rpm
